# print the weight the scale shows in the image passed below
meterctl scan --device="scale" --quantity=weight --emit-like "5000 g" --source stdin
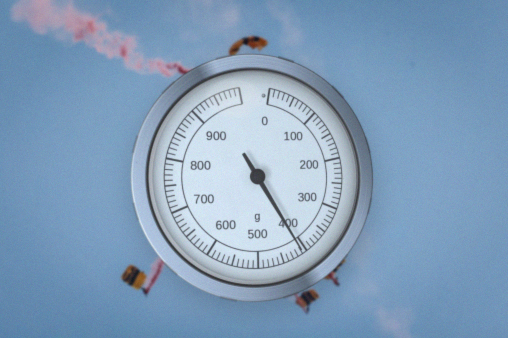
410 g
